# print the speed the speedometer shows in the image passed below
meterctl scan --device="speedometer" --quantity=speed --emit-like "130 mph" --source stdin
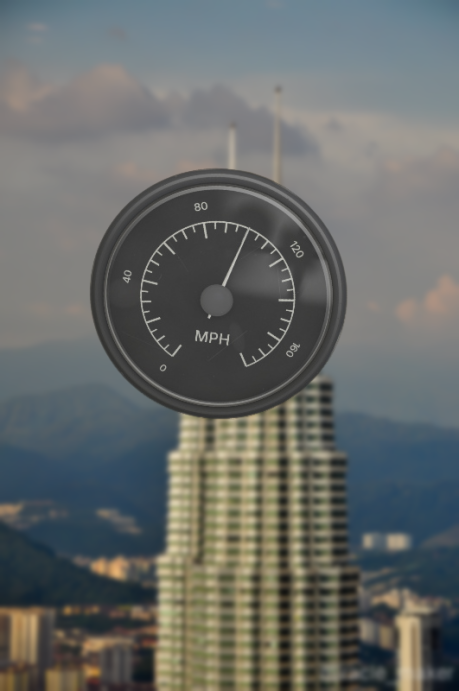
100 mph
